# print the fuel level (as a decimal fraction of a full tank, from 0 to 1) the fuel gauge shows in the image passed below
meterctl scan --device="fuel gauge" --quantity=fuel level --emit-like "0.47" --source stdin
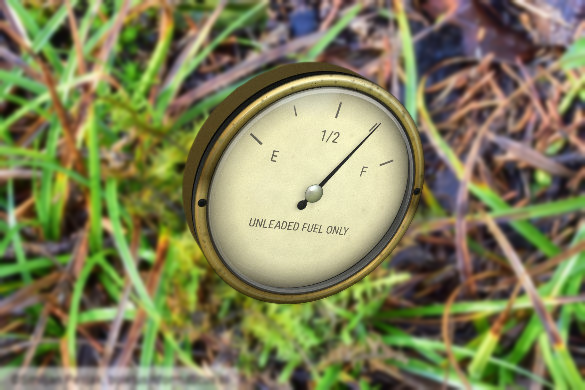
0.75
